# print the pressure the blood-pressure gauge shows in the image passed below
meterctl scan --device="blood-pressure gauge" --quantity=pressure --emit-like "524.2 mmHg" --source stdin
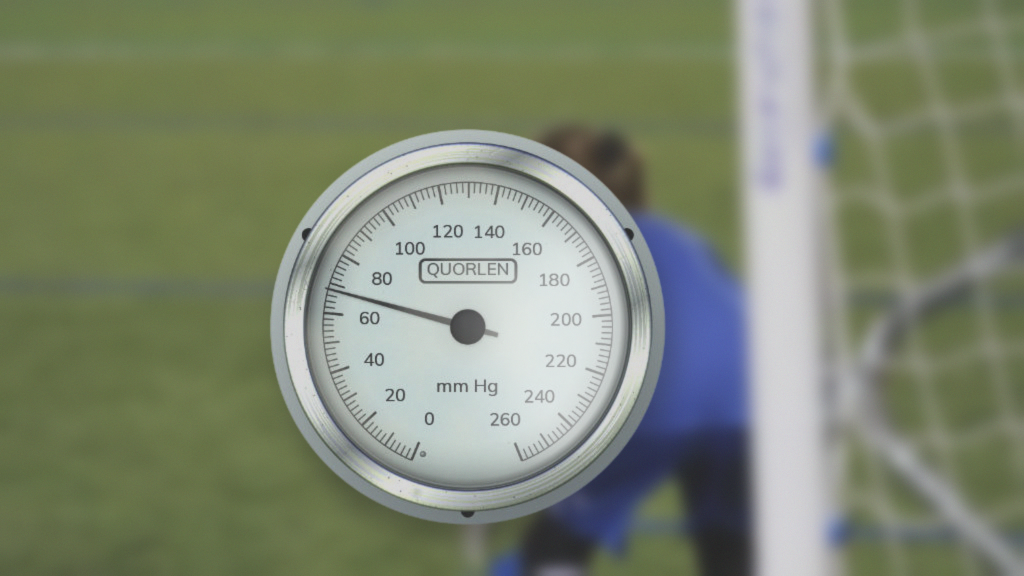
68 mmHg
